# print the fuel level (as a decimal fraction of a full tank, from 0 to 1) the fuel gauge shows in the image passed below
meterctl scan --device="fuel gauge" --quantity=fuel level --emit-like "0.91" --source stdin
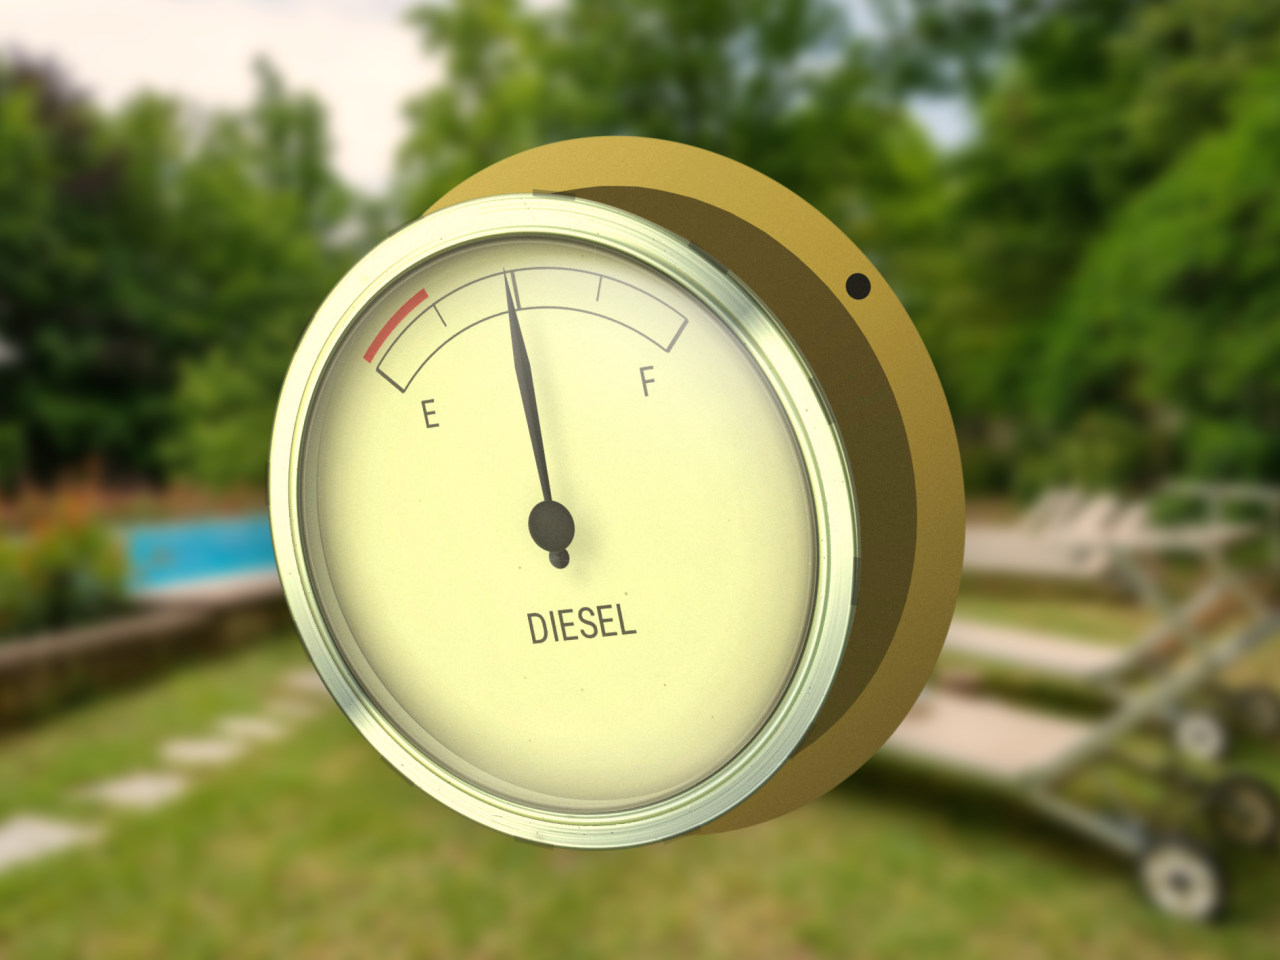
0.5
